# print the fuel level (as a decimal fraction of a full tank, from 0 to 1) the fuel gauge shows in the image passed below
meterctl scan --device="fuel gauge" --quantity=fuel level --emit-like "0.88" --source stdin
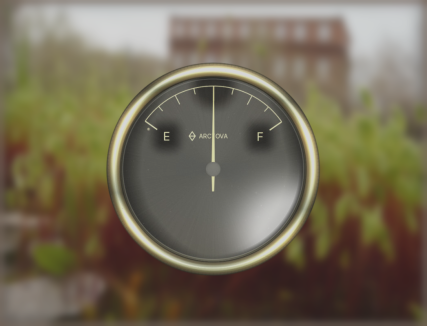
0.5
